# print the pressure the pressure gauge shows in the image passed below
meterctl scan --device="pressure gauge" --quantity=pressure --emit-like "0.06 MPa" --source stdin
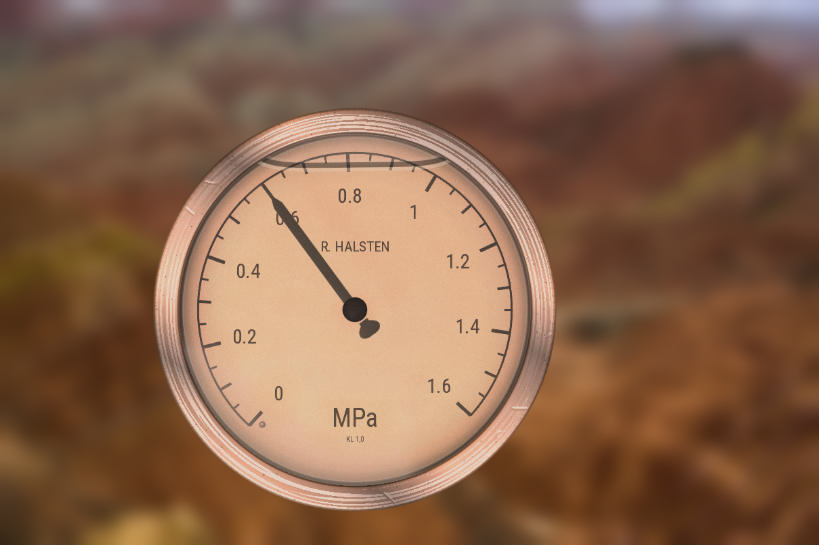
0.6 MPa
